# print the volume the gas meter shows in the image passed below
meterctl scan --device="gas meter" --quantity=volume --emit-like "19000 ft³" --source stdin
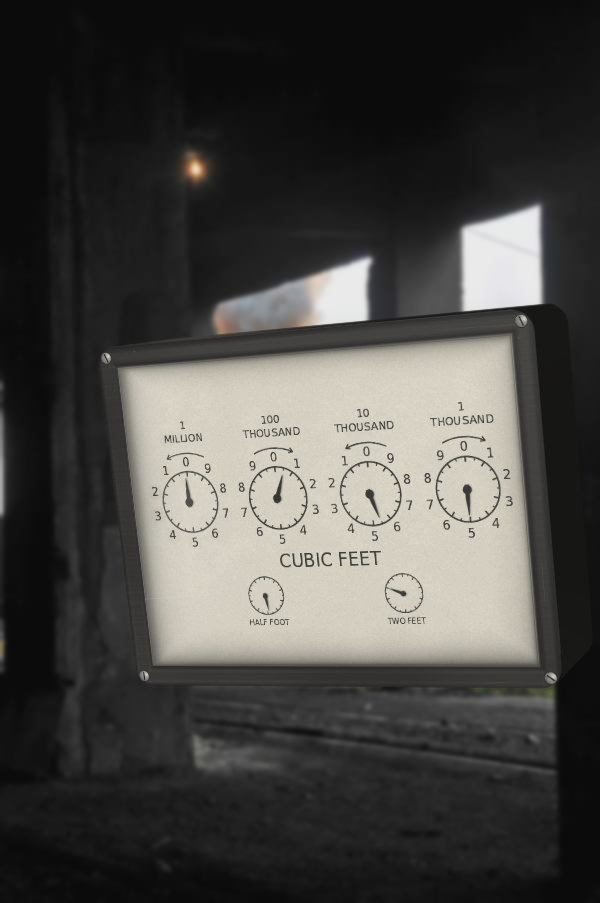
5500 ft³
